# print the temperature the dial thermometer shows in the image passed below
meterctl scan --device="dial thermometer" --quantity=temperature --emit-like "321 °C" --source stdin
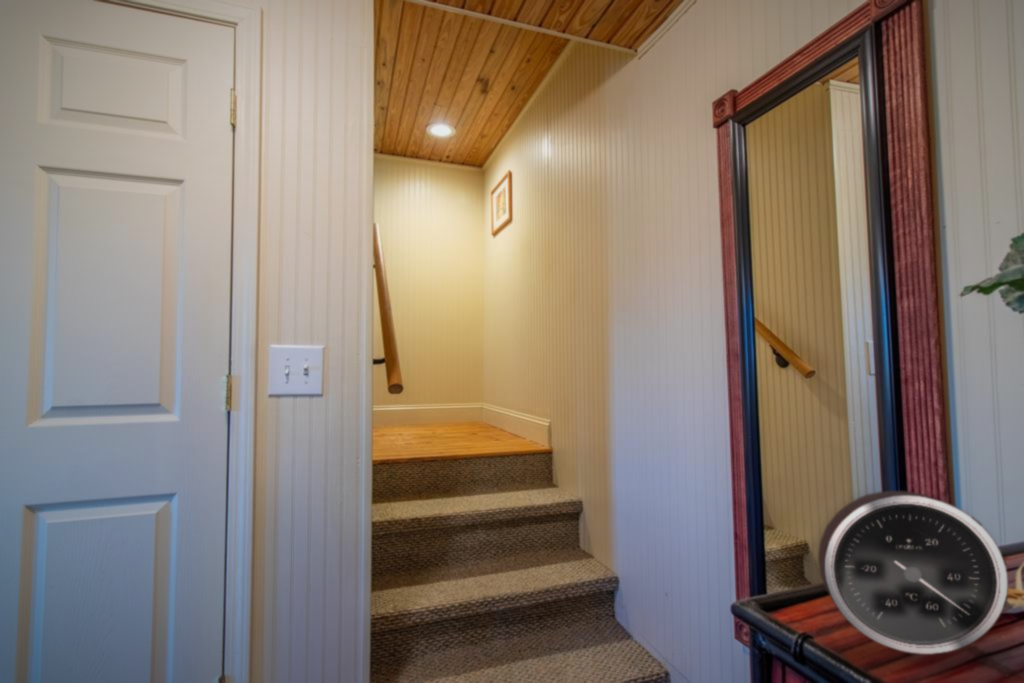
52 °C
